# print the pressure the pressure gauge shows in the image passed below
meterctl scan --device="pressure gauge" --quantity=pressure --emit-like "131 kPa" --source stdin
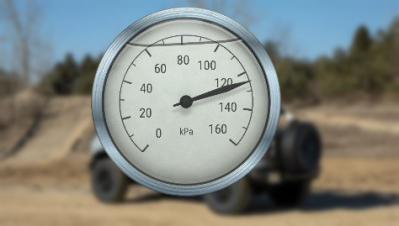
125 kPa
